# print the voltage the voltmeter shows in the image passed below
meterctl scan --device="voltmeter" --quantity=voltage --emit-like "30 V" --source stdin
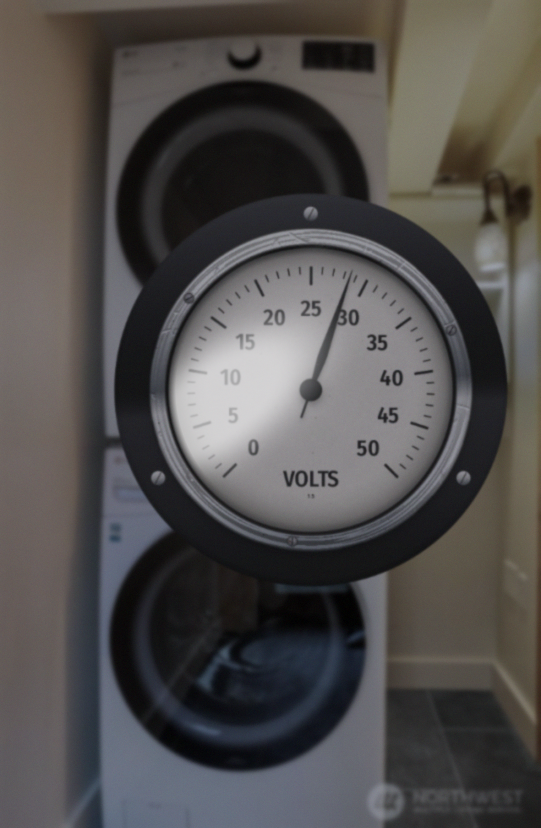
28.5 V
